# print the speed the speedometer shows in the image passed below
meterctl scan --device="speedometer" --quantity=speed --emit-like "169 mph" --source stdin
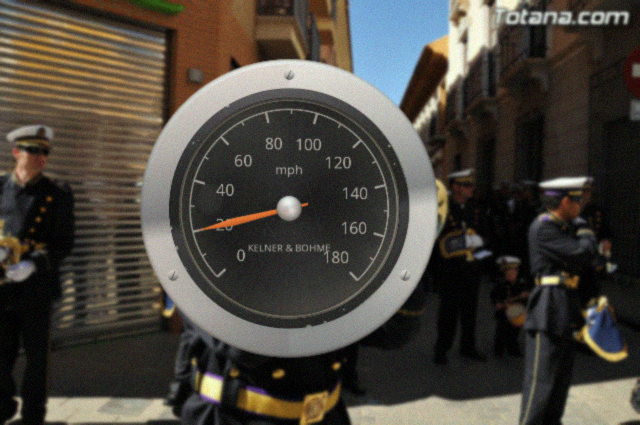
20 mph
